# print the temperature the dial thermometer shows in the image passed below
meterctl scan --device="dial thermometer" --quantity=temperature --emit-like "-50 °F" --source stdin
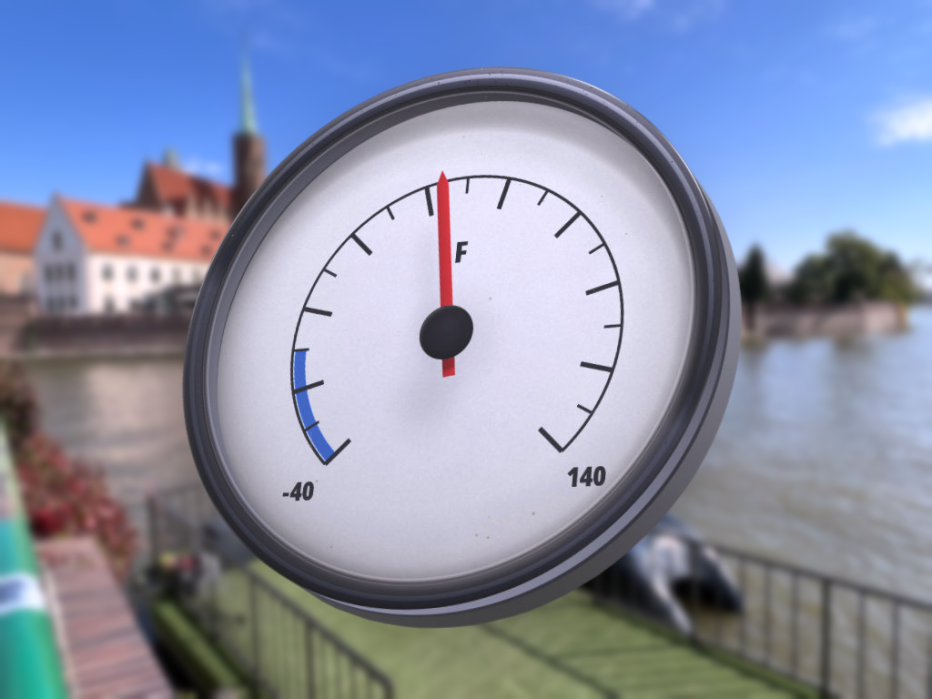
45 °F
